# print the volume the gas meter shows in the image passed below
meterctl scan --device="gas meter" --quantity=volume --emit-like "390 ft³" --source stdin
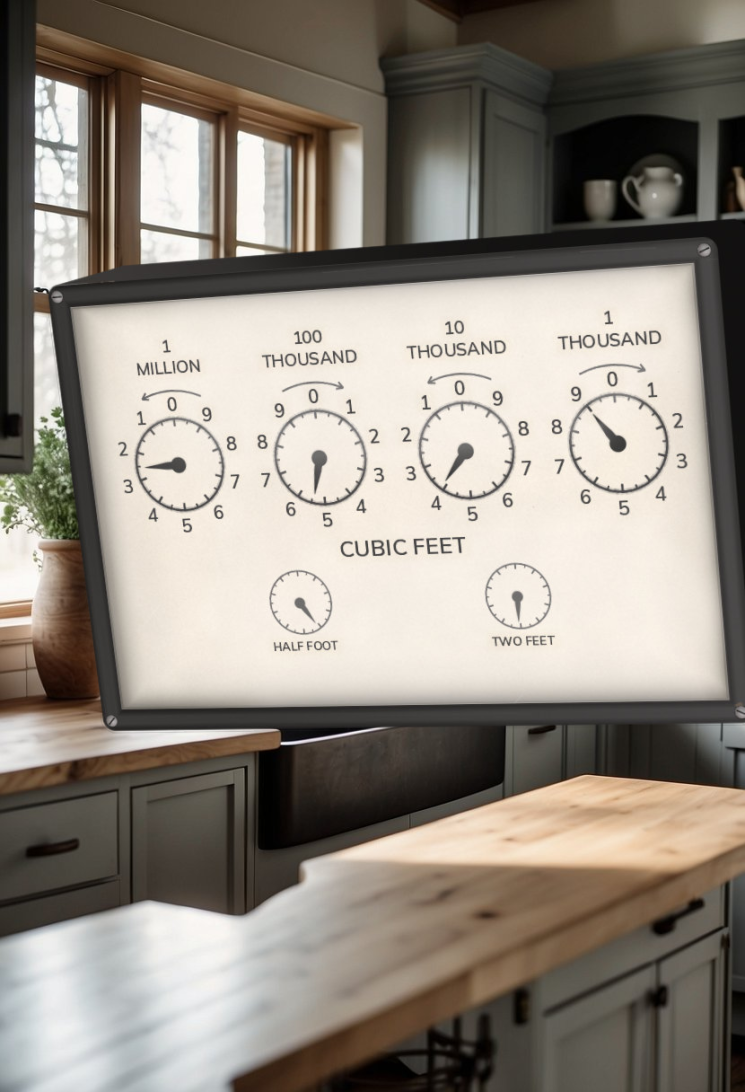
253900 ft³
